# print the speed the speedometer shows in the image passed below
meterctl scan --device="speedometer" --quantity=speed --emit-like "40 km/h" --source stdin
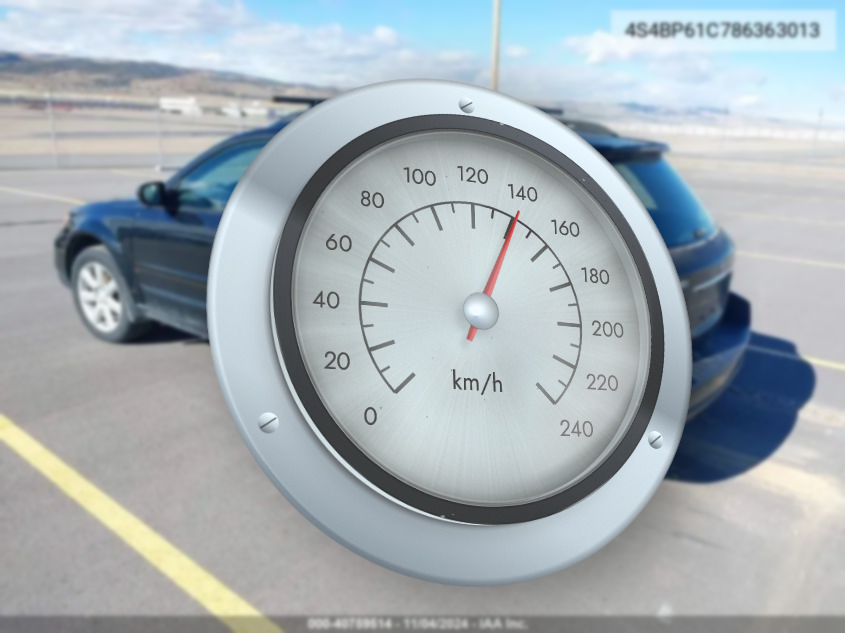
140 km/h
